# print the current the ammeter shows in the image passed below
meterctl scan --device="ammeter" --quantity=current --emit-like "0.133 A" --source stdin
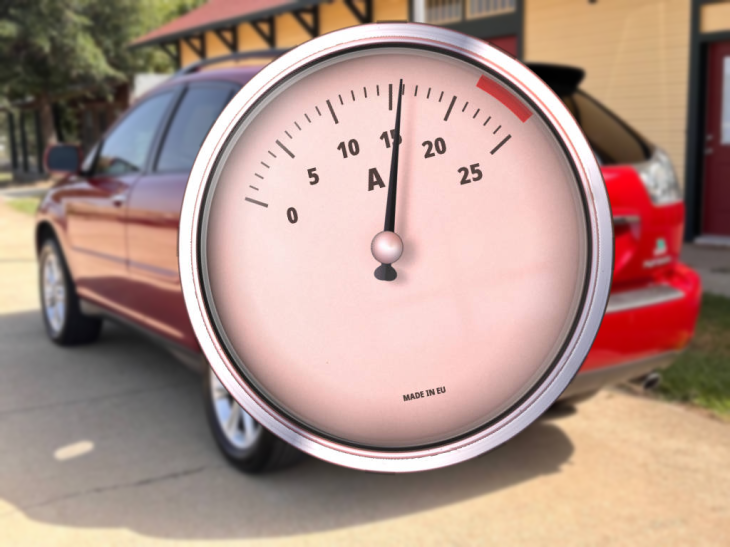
16 A
